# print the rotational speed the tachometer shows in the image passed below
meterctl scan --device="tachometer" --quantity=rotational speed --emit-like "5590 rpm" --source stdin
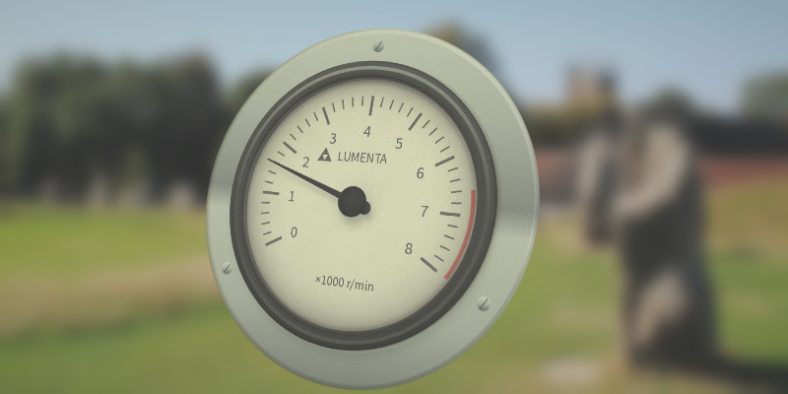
1600 rpm
